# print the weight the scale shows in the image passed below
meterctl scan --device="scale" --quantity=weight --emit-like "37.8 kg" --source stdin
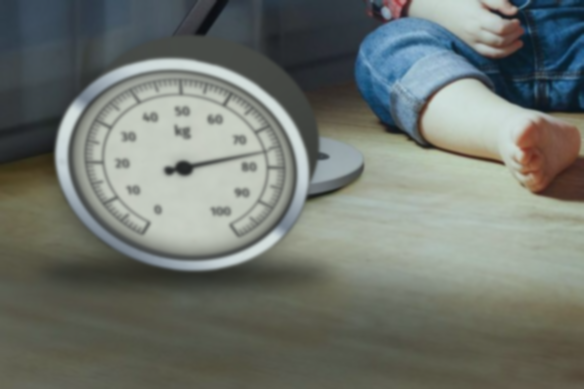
75 kg
